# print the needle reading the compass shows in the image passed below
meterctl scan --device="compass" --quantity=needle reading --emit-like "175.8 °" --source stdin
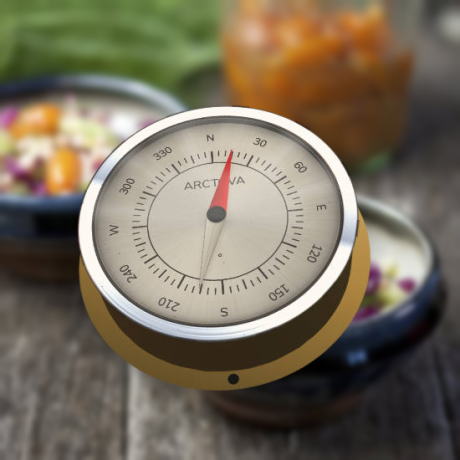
15 °
